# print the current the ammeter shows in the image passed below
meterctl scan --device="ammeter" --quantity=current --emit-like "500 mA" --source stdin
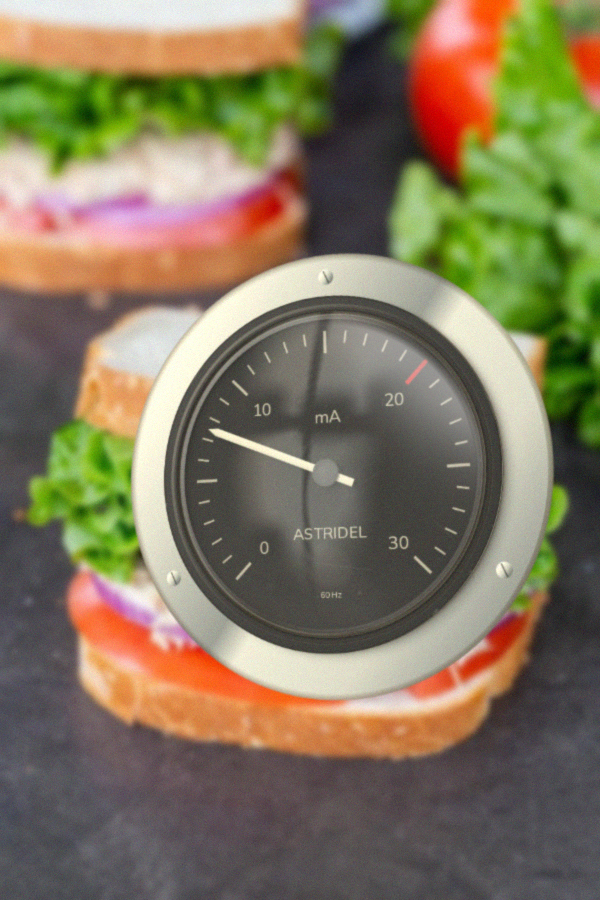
7.5 mA
